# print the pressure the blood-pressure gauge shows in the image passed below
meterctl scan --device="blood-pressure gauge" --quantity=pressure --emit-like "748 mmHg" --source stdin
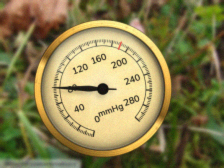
80 mmHg
